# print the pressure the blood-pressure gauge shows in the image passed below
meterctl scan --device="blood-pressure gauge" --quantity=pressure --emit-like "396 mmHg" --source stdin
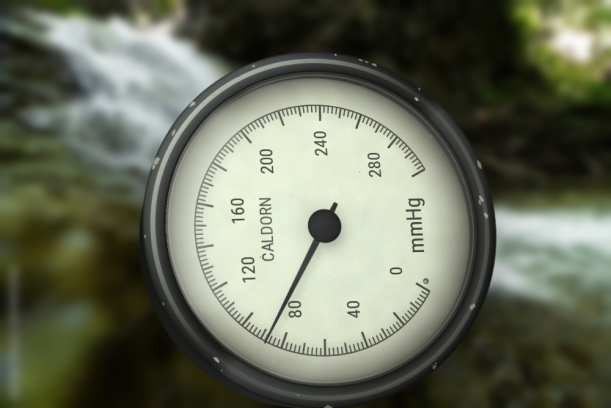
88 mmHg
